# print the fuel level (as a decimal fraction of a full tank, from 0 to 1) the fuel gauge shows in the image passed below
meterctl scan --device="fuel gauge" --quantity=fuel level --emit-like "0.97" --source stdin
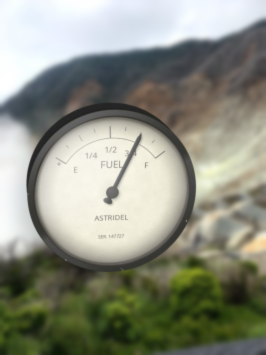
0.75
